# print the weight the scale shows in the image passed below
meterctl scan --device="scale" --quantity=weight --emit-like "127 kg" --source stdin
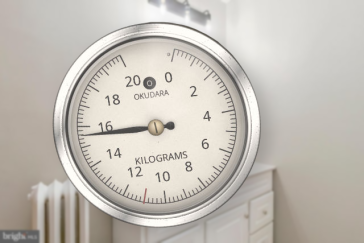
15.6 kg
